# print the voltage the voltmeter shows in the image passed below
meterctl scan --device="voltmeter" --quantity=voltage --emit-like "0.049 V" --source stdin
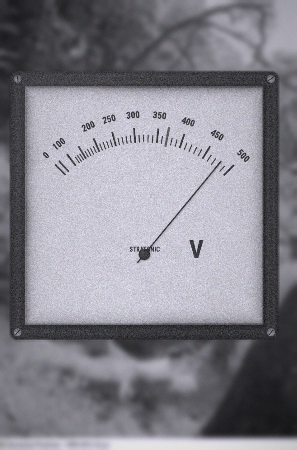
480 V
